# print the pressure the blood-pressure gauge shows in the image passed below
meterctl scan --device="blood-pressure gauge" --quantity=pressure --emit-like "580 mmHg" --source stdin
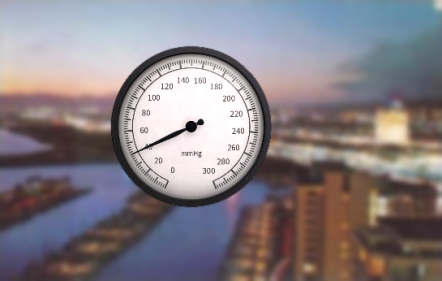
40 mmHg
